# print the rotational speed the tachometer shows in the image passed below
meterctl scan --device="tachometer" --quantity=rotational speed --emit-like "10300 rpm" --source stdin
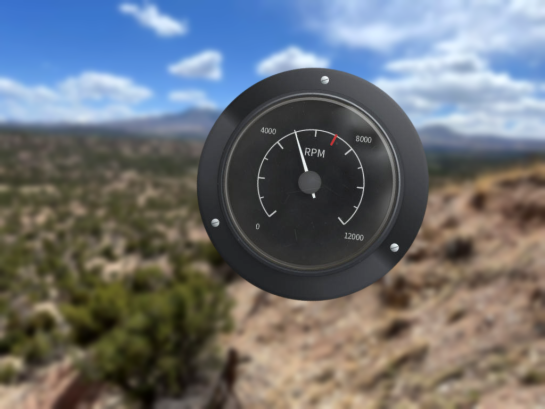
5000 rpm
